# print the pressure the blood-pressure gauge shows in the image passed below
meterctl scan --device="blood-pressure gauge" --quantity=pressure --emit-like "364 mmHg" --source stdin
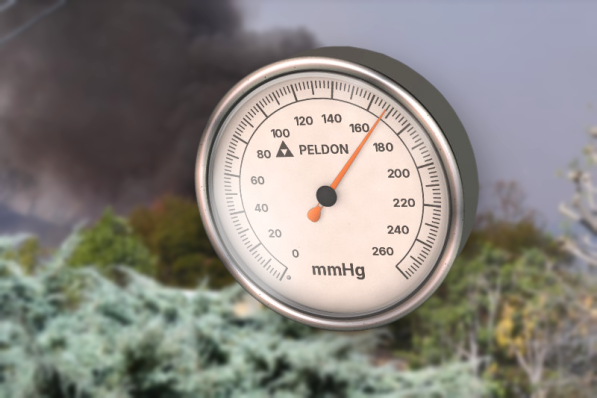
168 mmHg
